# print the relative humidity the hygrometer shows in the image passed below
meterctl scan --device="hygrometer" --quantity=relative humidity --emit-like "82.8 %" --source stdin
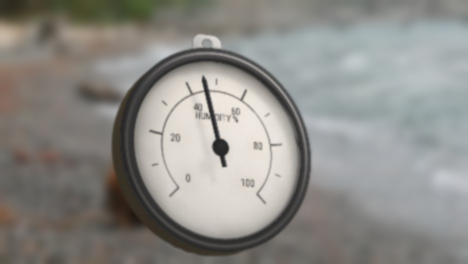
45 %
